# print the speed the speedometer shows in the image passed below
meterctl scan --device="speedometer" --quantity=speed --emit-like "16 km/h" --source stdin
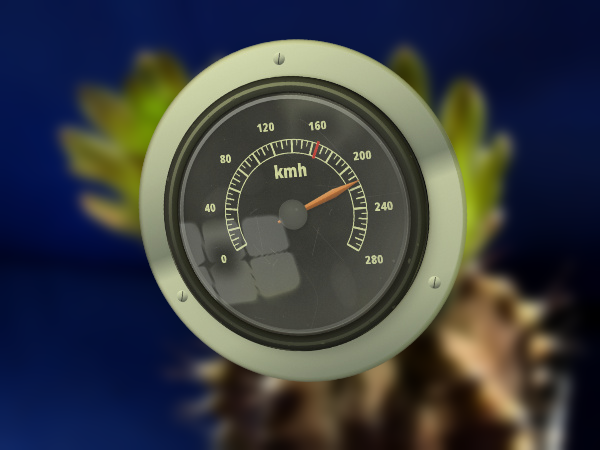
215 km/h
